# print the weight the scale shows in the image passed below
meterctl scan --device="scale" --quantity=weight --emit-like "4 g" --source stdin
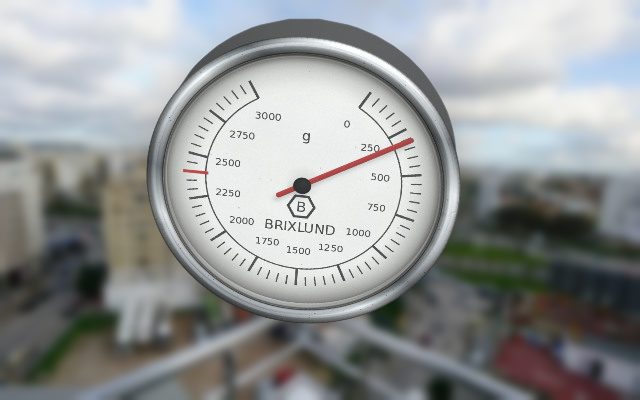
300 g
